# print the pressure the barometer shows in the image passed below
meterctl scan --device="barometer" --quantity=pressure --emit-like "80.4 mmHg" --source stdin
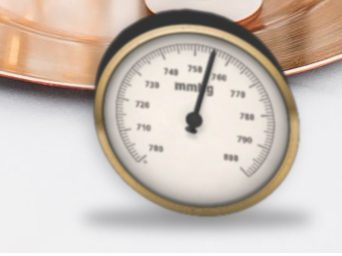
755 mmHg
